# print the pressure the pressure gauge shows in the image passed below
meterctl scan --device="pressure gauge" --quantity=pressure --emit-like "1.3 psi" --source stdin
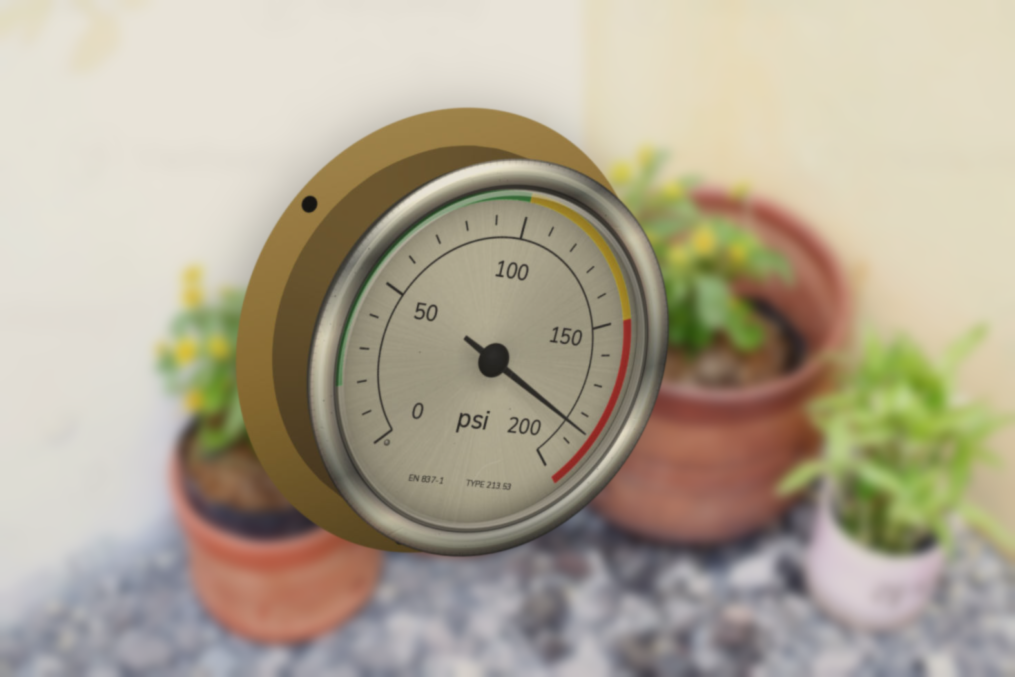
185 psi
